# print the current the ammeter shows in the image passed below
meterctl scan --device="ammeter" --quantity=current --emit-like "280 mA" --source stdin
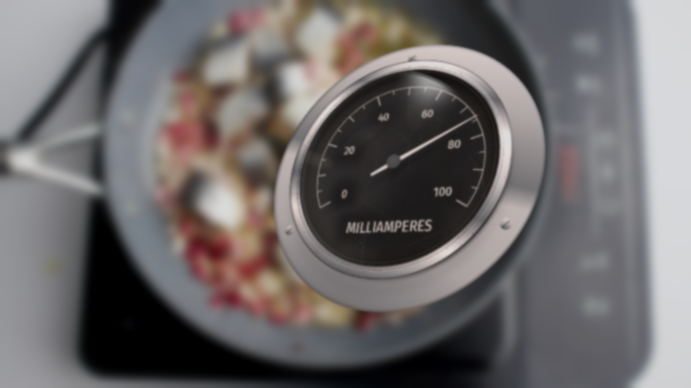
75 mA
